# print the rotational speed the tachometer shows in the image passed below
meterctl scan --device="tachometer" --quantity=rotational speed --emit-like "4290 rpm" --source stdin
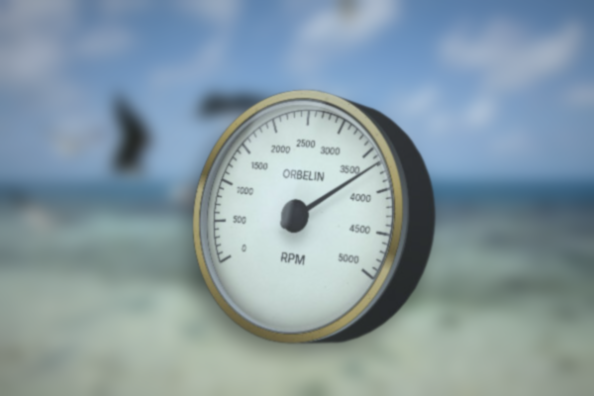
3700 rpm
